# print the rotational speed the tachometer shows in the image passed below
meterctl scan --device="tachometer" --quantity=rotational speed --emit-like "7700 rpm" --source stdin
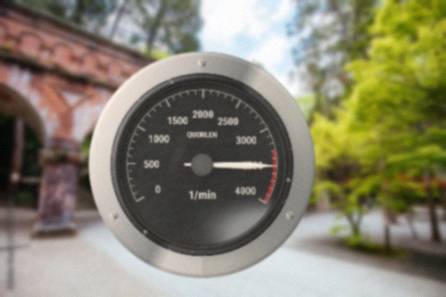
3500 rpm
